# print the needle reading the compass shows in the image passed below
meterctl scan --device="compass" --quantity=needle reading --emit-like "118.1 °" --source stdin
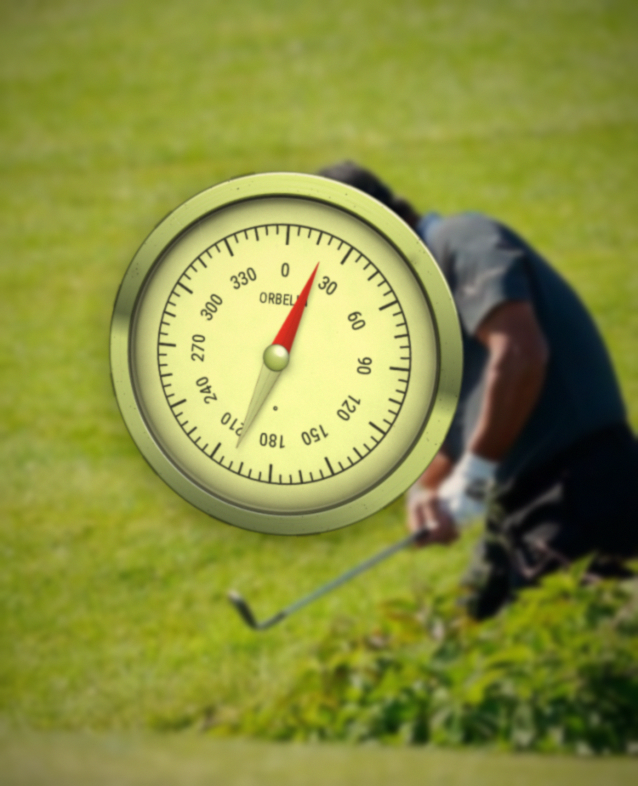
20 °
